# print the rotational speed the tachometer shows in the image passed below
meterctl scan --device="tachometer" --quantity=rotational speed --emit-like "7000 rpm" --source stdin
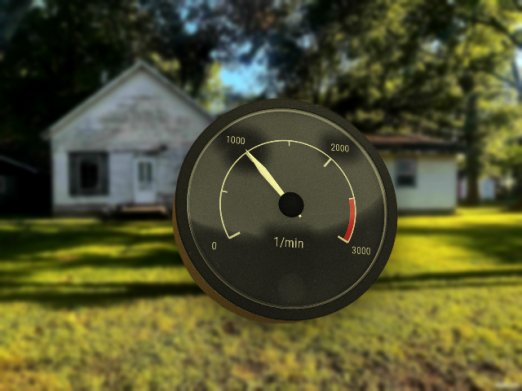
1000 rpm
